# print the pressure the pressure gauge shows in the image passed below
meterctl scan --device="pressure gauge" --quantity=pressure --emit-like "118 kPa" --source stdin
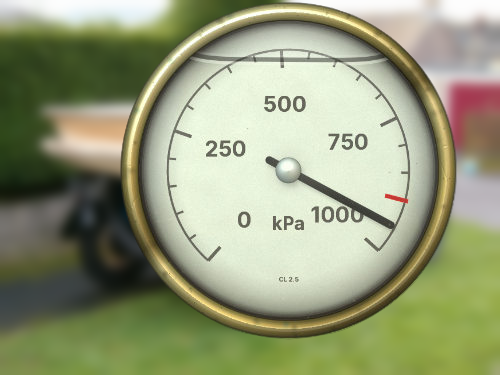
950 kPa
